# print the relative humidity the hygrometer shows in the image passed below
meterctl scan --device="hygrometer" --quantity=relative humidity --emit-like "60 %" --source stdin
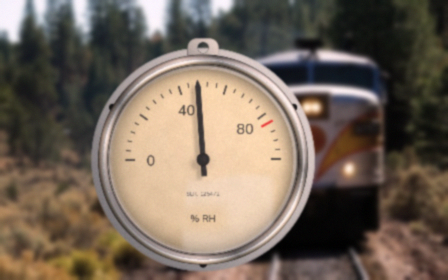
48 %
